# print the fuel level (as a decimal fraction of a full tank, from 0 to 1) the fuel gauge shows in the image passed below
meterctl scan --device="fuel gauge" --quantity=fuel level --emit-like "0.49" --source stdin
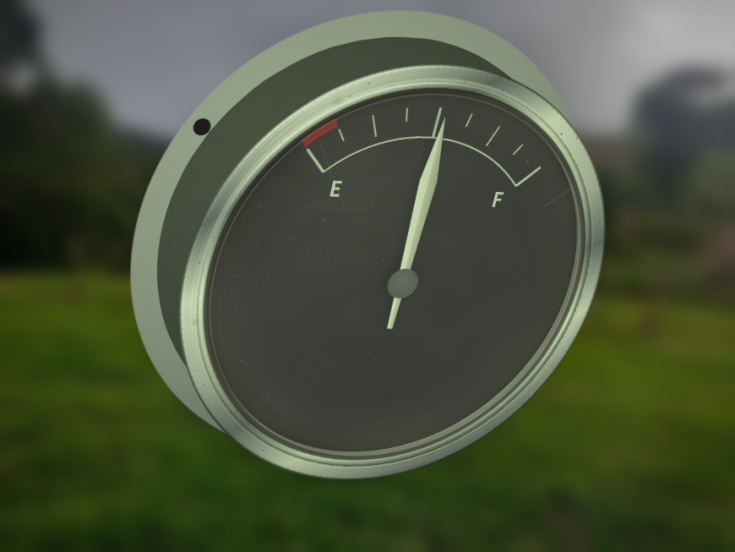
0.5
